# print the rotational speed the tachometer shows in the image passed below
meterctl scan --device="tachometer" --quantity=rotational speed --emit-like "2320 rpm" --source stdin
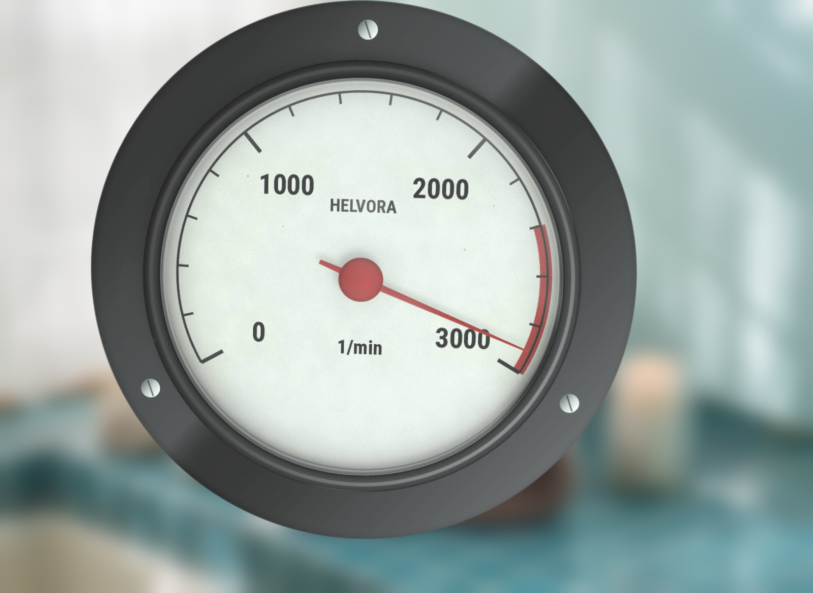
2900 rpm
